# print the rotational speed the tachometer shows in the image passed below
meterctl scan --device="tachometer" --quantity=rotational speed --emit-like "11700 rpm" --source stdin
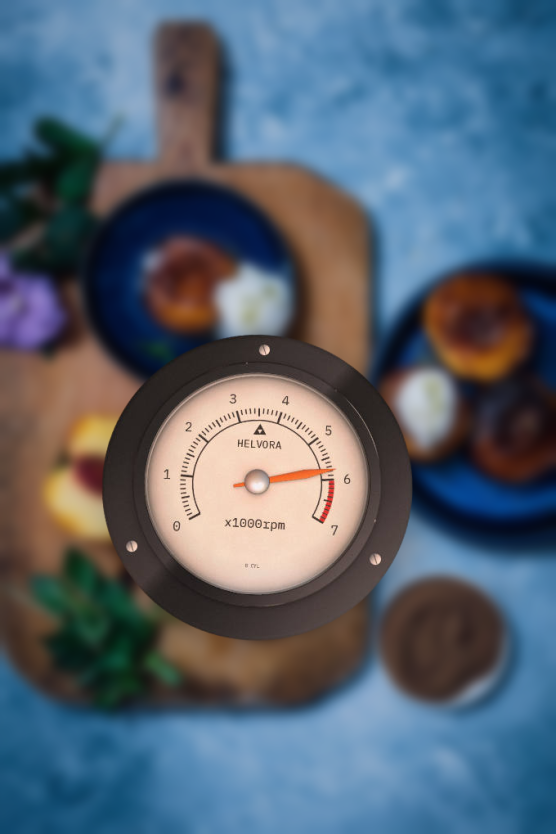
5800 rpm
